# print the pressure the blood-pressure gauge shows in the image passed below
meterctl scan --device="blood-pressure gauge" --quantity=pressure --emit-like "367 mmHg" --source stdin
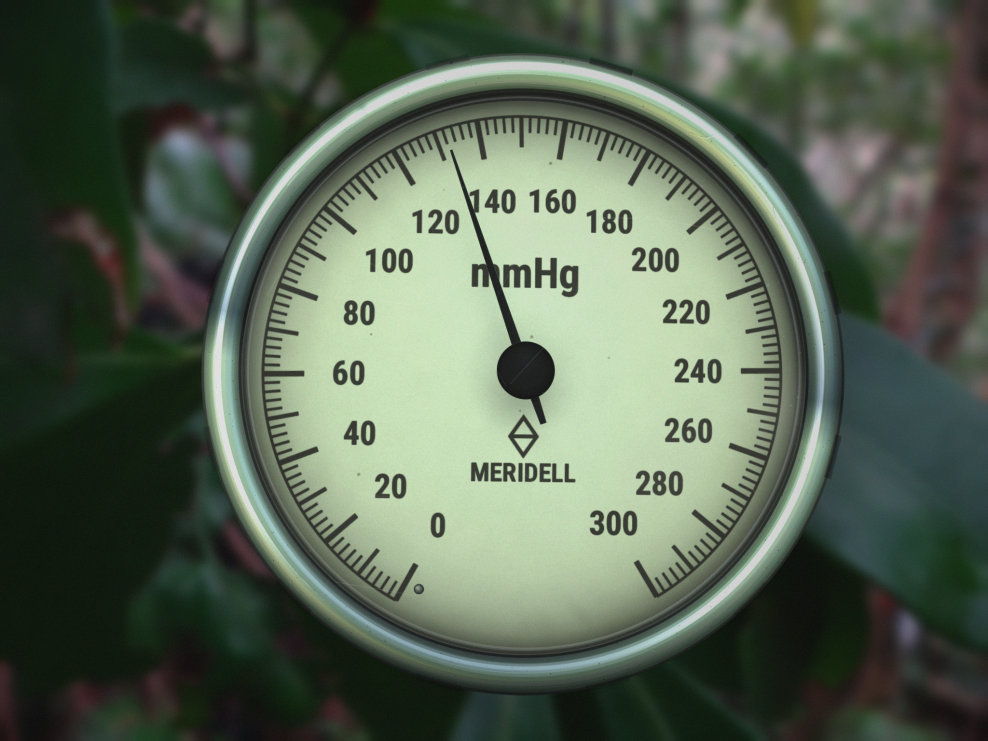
132 mmHg
